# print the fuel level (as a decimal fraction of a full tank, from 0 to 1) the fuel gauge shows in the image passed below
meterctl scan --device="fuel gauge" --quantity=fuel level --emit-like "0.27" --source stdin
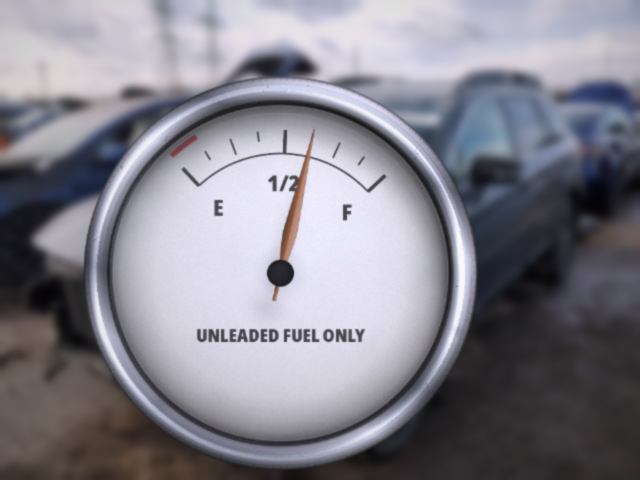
0.625
